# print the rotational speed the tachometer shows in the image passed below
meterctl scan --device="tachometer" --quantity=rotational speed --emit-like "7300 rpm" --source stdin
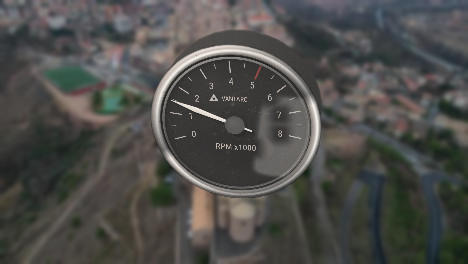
1500 rpm
